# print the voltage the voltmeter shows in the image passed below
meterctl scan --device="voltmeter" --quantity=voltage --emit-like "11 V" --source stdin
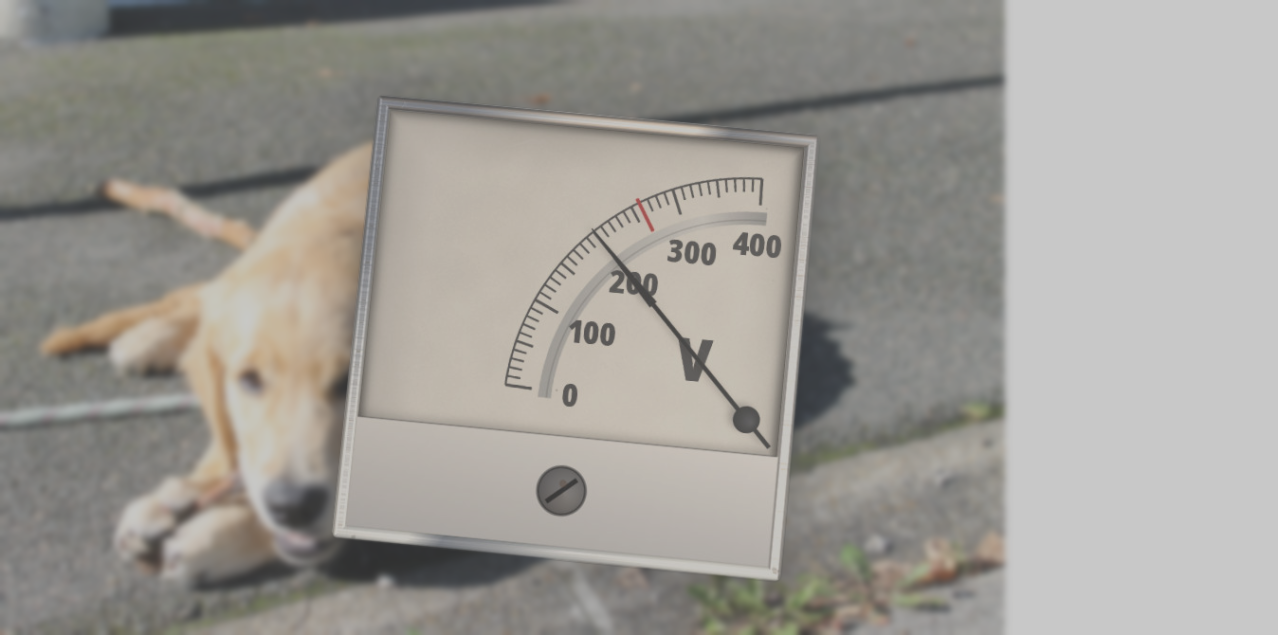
200 V
